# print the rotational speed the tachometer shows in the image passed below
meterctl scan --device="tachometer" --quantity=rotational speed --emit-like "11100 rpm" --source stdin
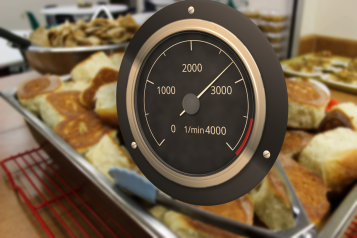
2750 rpm
